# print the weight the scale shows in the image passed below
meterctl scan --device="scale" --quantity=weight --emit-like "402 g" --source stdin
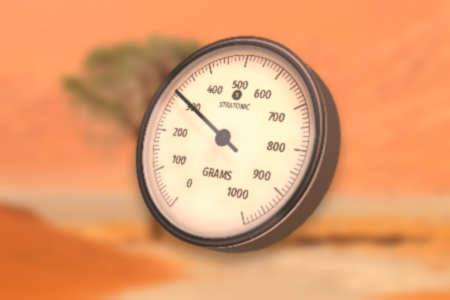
300 g
